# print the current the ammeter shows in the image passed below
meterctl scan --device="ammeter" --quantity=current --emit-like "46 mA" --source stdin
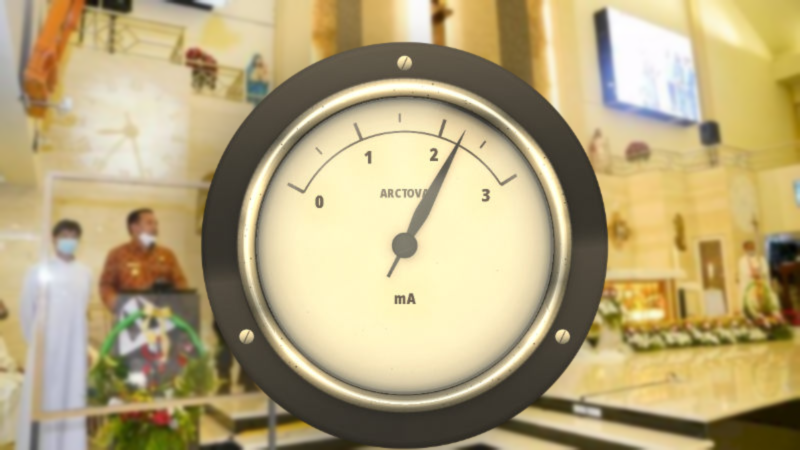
2.25 mA
